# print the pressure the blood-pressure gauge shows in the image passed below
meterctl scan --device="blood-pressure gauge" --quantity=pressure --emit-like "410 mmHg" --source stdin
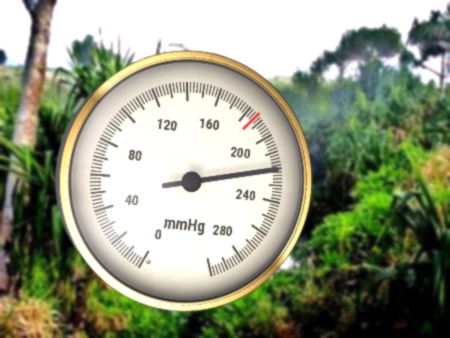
220 mmHg
